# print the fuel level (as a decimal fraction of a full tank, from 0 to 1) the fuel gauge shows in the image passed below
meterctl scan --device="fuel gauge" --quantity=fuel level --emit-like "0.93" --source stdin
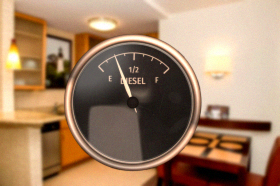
0.25
